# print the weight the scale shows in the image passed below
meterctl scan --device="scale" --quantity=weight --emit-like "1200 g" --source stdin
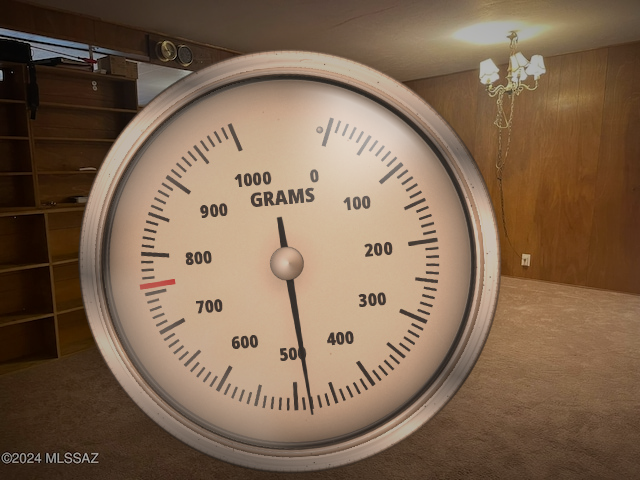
480 g
